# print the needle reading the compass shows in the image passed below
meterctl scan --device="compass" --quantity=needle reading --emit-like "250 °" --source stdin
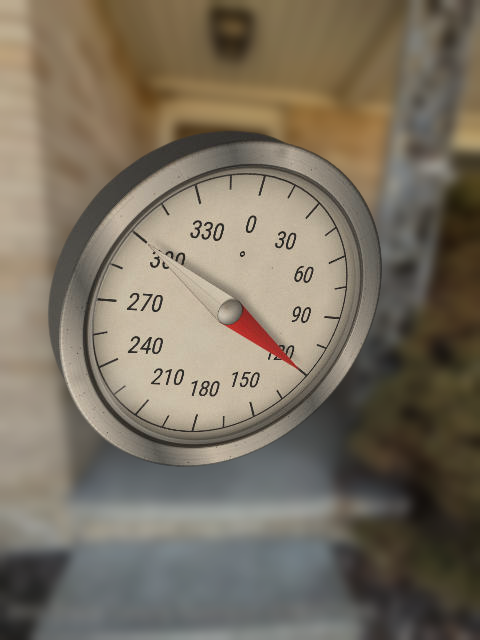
120 °
